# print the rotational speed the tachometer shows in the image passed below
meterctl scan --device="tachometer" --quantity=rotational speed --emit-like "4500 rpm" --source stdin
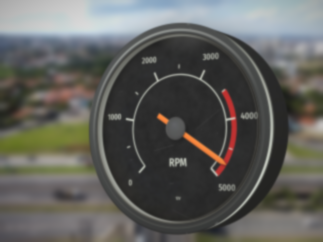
4750 rpm
